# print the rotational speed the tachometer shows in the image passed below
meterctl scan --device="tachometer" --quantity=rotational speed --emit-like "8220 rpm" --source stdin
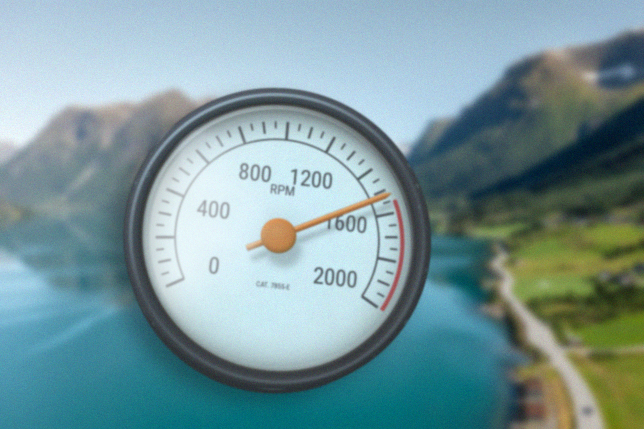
1525 rpm
